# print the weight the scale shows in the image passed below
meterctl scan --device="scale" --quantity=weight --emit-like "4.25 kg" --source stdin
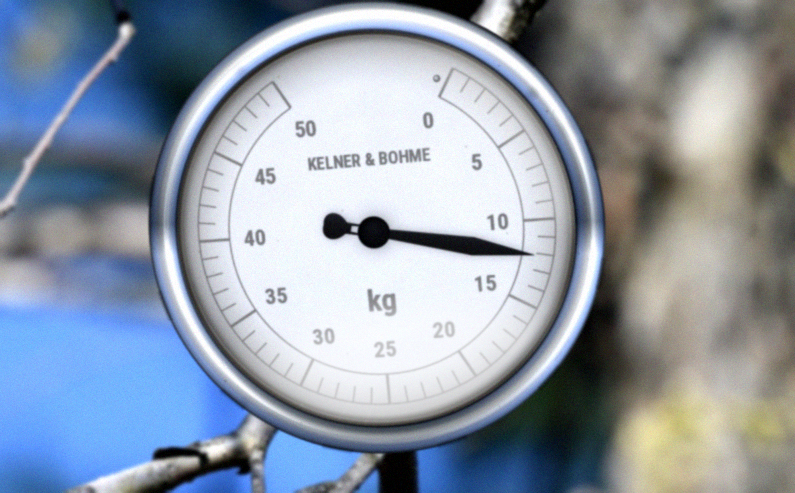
12 kg
